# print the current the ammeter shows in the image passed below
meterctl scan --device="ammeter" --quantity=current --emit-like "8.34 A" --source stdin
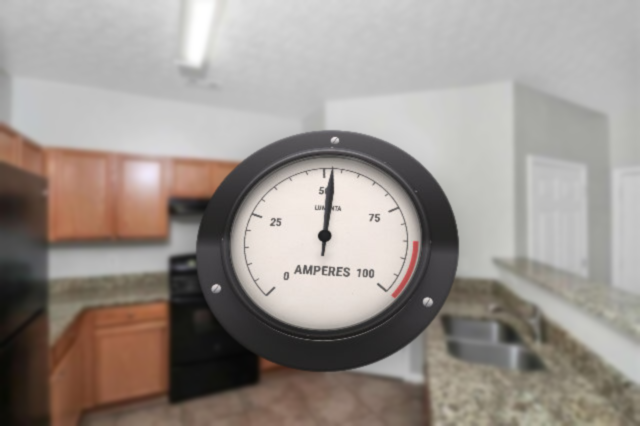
52.5 A
